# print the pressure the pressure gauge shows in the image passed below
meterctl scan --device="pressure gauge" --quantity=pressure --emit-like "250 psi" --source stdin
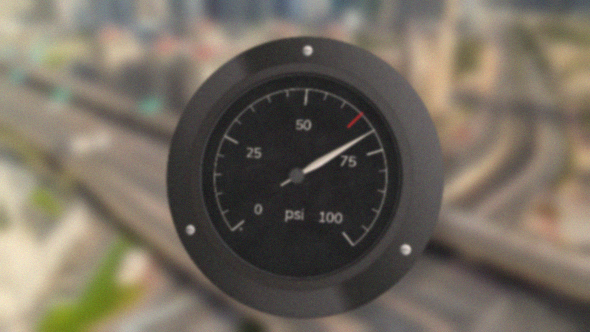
70 psi
